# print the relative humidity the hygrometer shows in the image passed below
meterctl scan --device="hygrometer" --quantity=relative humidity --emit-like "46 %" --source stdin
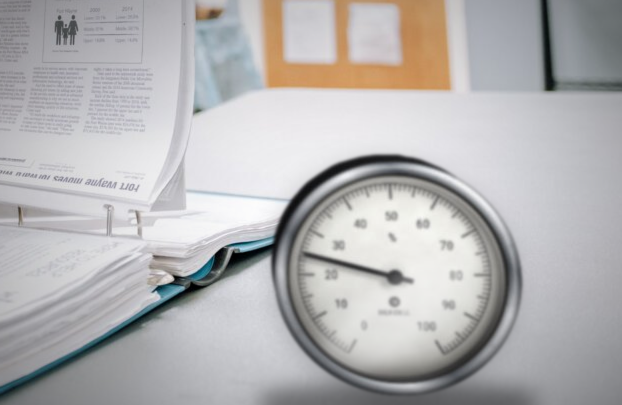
25 %
